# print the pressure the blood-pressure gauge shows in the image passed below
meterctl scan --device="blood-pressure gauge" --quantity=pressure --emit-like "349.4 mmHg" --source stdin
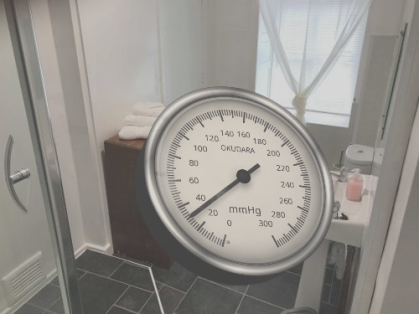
30 mmHg
